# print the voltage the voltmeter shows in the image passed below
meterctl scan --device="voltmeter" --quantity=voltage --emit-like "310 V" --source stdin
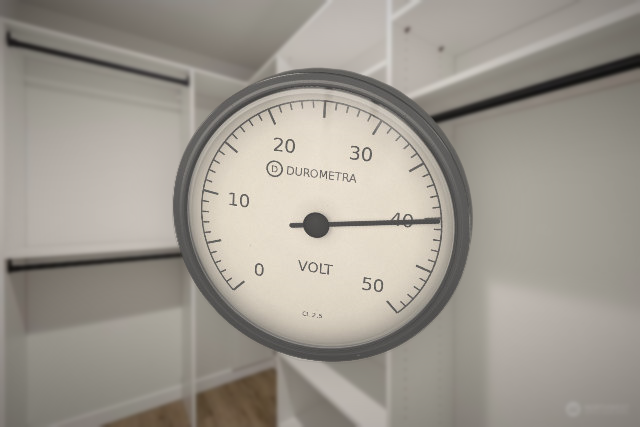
40 V
